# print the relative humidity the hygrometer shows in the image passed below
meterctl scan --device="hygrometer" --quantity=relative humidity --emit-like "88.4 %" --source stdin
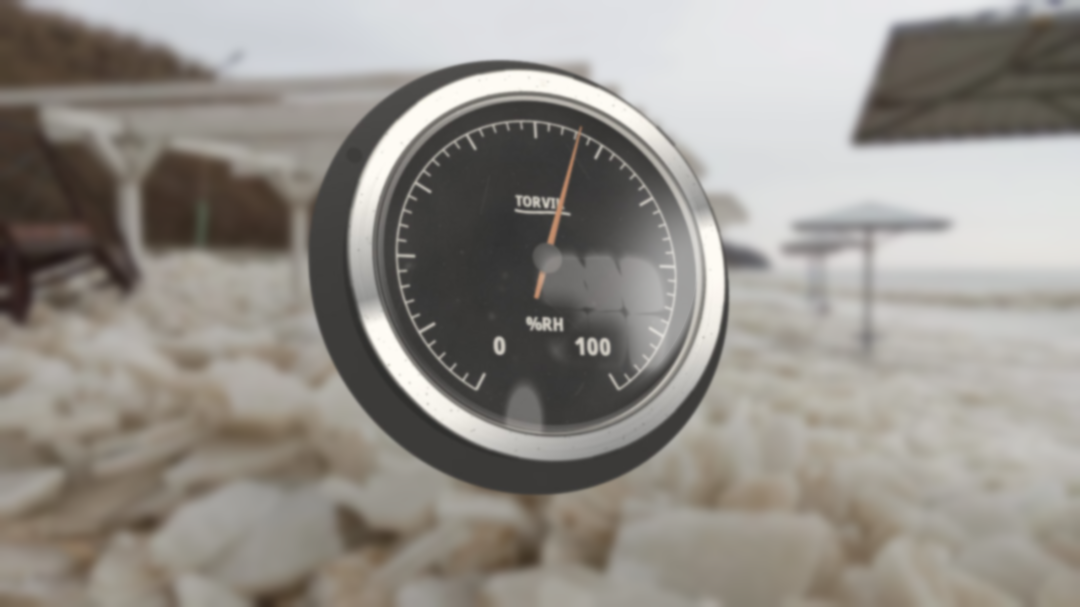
56 %
